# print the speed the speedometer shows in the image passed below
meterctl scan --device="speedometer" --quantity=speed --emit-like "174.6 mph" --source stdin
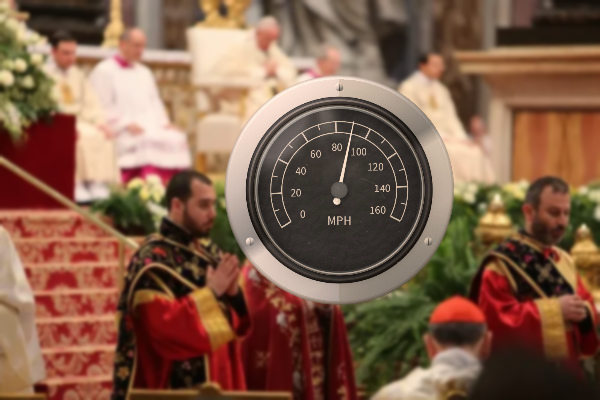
90 mph
